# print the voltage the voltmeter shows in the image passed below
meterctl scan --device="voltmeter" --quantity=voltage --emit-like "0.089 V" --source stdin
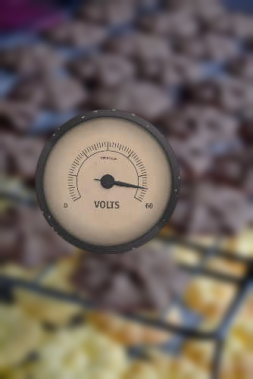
55 V
